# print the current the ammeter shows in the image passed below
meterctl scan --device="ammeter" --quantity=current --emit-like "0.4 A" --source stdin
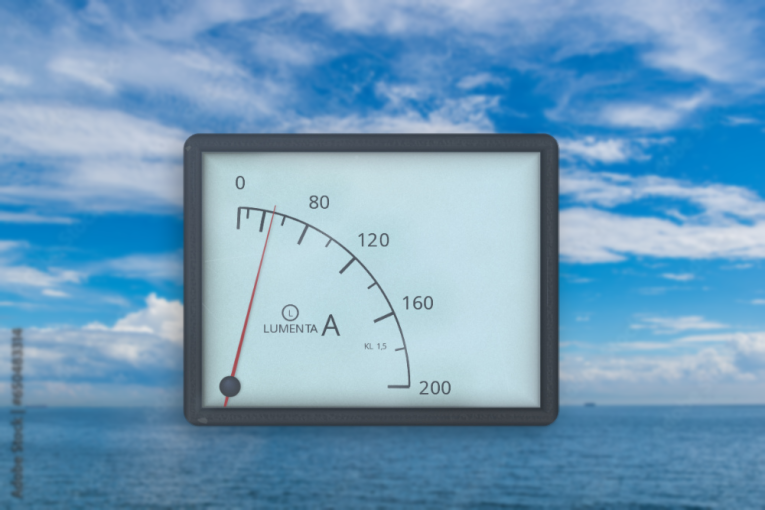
50 A
